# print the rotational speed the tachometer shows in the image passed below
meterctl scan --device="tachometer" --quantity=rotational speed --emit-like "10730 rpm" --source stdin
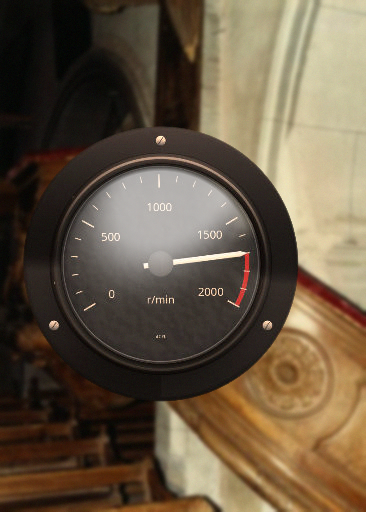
1700 rpm
